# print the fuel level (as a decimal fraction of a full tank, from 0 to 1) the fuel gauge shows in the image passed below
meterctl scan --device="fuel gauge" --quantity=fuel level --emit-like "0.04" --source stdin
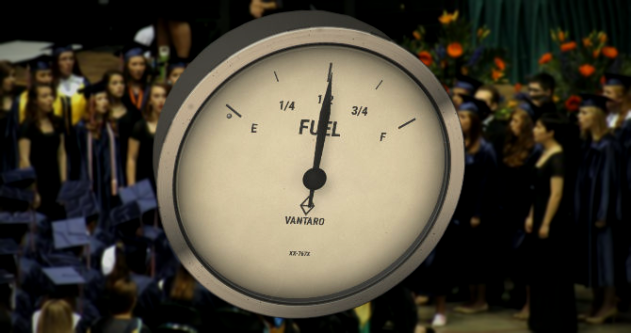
0.5
